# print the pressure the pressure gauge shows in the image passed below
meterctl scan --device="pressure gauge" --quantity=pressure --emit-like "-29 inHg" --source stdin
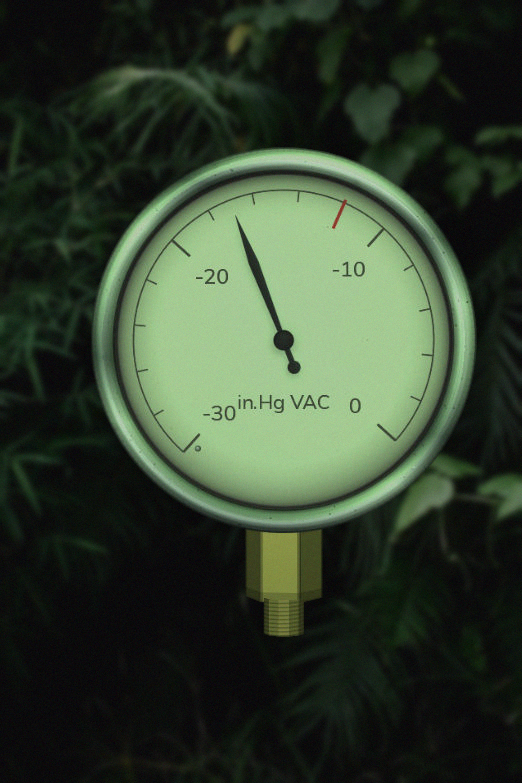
-17 inHg
